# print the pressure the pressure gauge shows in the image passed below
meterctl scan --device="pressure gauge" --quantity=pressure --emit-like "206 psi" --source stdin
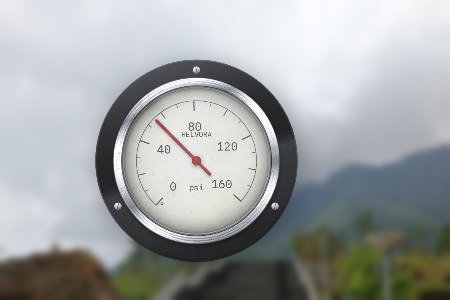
55 psi
